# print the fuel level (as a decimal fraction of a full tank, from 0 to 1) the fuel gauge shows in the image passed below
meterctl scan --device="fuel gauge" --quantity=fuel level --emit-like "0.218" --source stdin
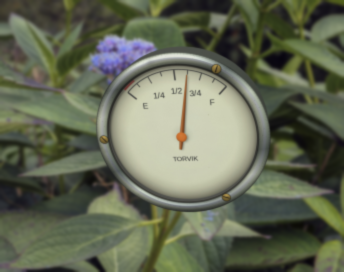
0.625
